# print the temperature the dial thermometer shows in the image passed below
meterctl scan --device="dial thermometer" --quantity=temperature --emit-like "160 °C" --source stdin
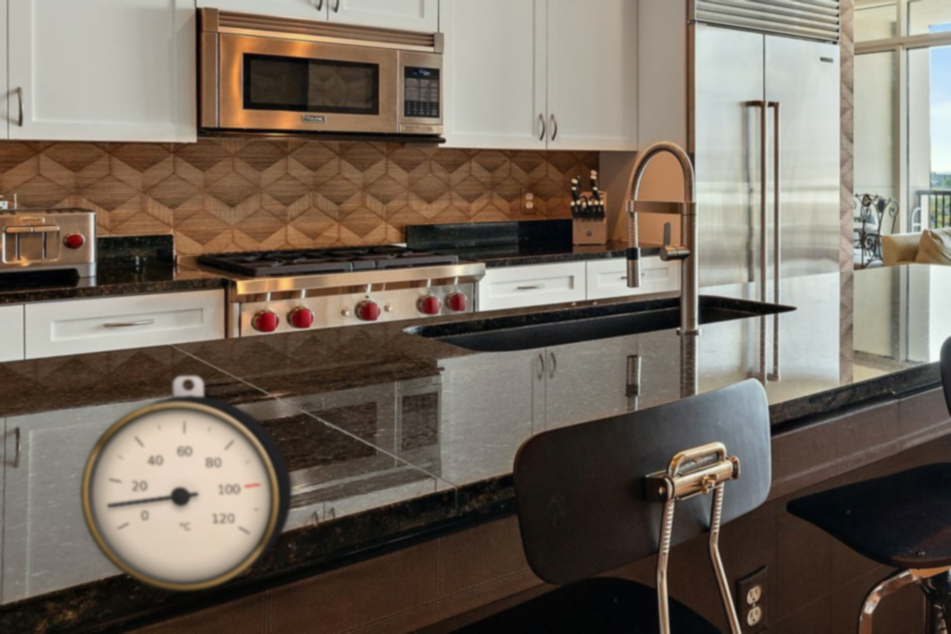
10 °C
